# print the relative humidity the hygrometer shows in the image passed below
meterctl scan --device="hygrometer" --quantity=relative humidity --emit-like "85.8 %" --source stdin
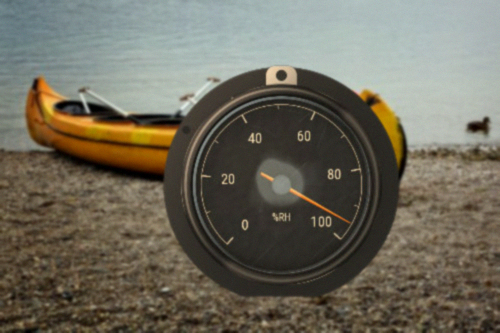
95 %
